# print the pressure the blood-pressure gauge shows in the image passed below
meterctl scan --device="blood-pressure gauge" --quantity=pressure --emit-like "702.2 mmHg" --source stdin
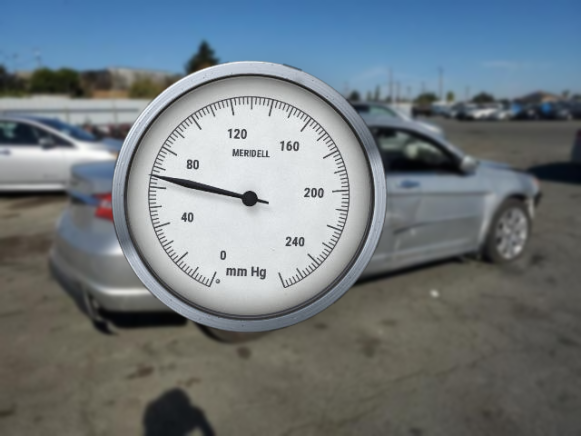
66 mmHg
